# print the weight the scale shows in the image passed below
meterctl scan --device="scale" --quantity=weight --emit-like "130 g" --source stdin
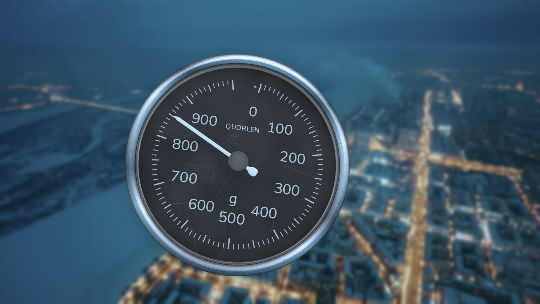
850 g
